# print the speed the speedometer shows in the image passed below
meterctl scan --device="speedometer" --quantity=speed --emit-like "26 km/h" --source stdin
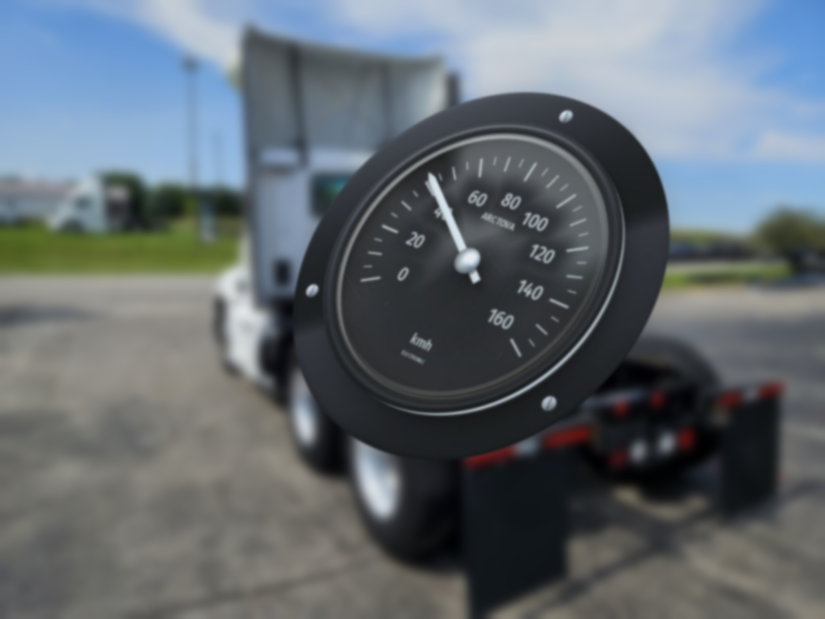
42.5 km/h
